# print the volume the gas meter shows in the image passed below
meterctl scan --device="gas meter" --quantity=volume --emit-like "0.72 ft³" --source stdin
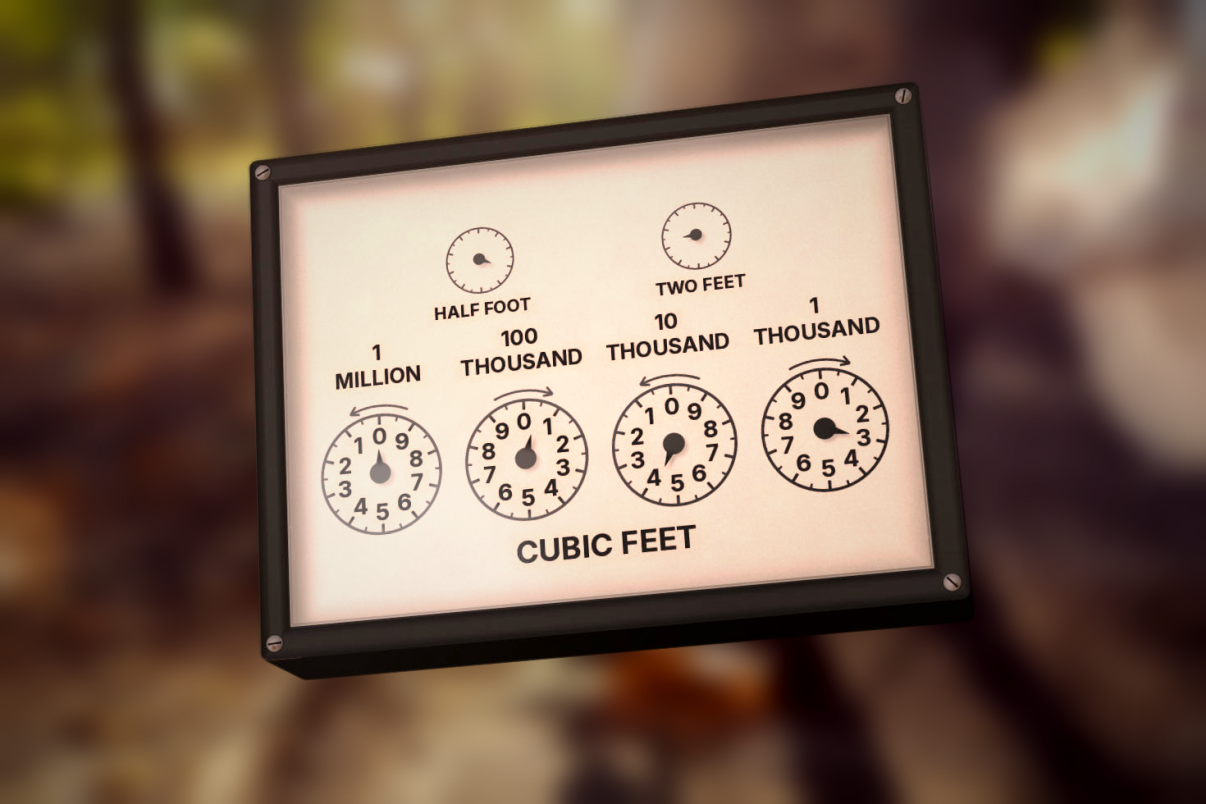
4300 ft³
